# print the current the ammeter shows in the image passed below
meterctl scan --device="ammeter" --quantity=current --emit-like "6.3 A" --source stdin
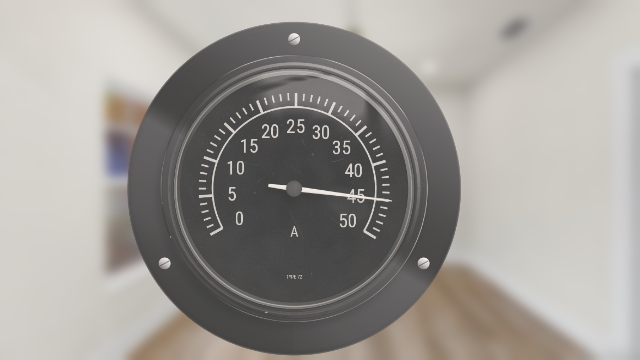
45 A
